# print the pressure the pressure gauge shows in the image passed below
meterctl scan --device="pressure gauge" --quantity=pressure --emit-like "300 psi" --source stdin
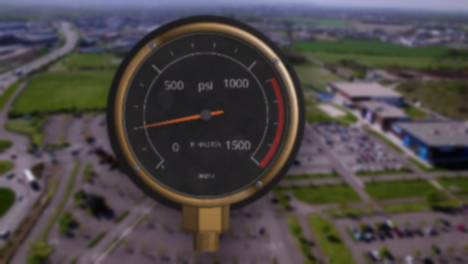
200 psi
